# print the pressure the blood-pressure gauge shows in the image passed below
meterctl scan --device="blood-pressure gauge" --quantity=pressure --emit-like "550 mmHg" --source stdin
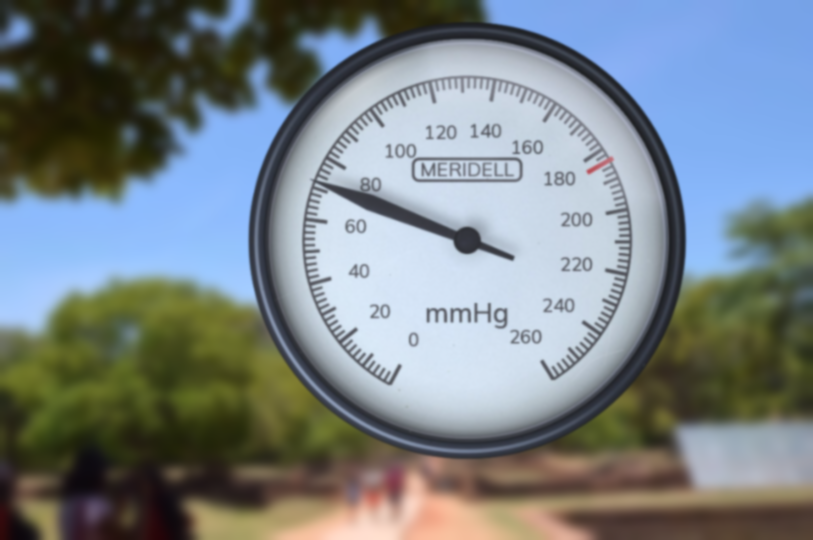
72 mmHg
